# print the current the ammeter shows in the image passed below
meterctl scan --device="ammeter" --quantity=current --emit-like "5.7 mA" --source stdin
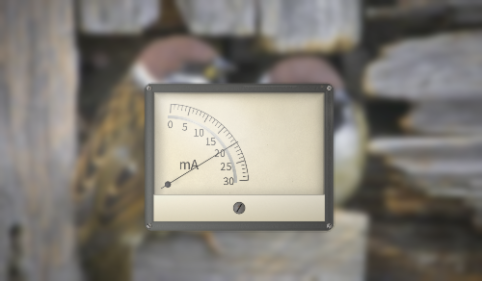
20 mA
